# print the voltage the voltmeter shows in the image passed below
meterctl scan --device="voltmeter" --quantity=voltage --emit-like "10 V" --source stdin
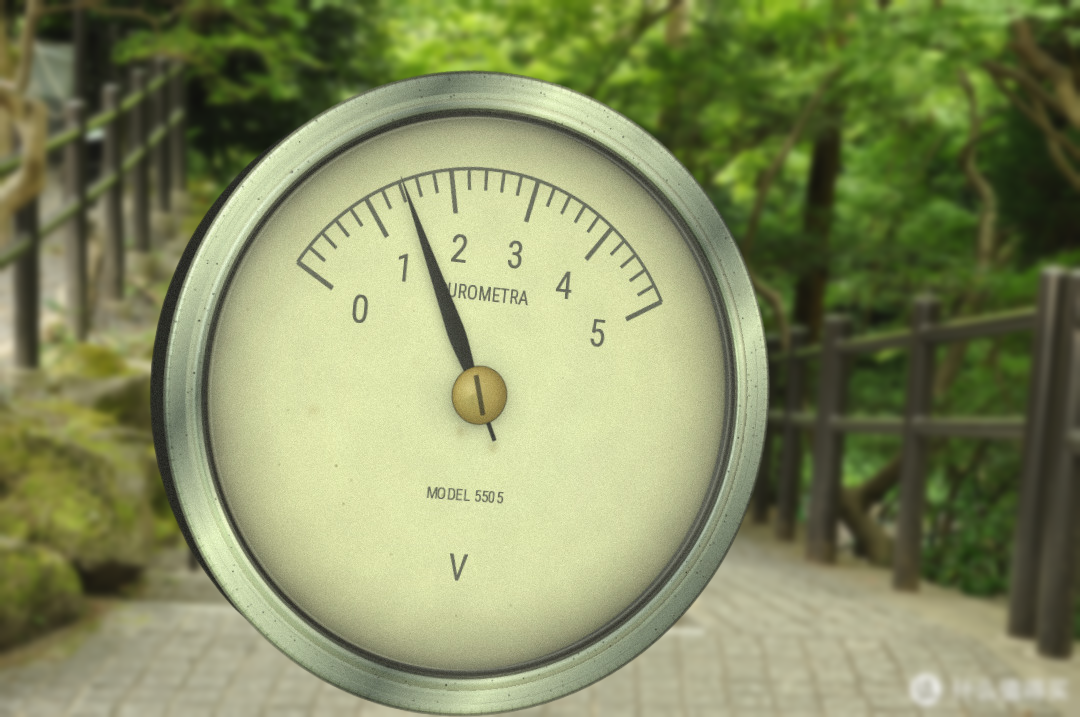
1.4 V
